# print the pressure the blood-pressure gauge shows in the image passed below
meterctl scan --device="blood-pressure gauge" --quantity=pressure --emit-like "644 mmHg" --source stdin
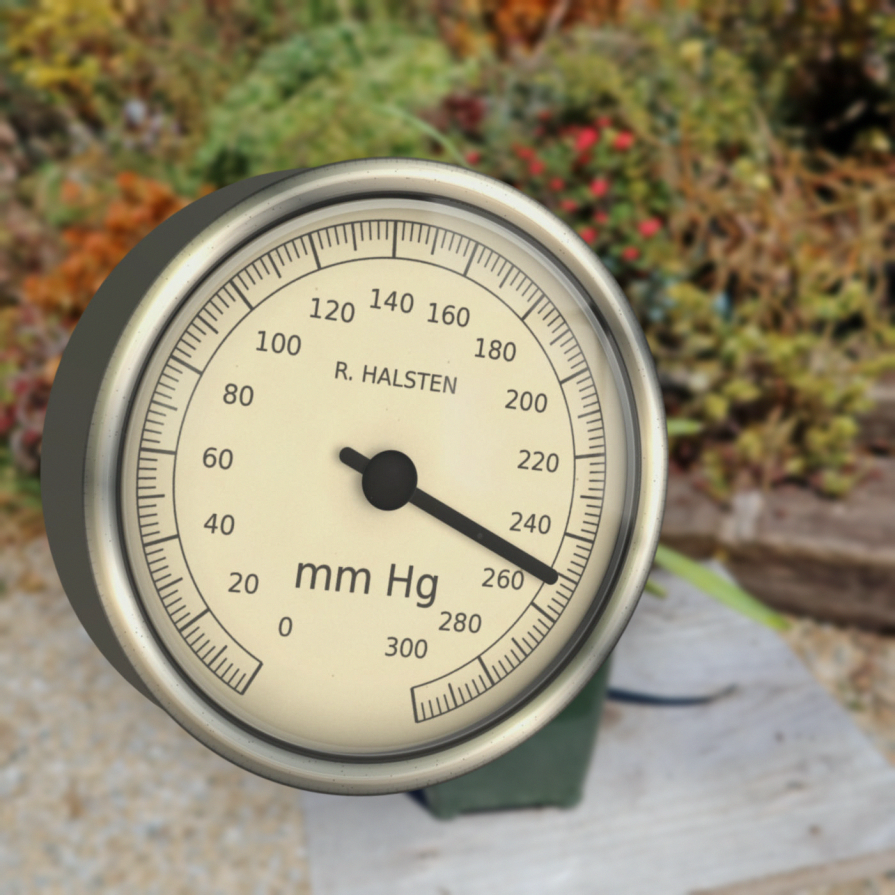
252 mmHg
